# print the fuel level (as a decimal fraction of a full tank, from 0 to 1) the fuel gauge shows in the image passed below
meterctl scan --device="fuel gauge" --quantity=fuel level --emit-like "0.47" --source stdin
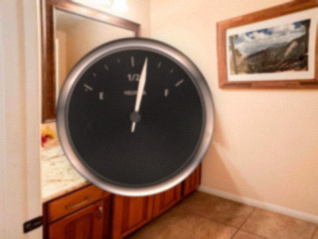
0.625
